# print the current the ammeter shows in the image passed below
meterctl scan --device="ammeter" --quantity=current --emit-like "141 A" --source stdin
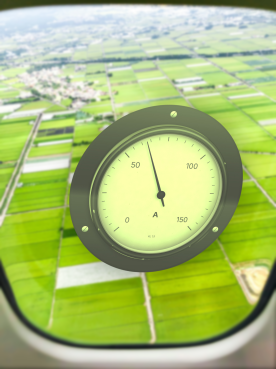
62.5 A
